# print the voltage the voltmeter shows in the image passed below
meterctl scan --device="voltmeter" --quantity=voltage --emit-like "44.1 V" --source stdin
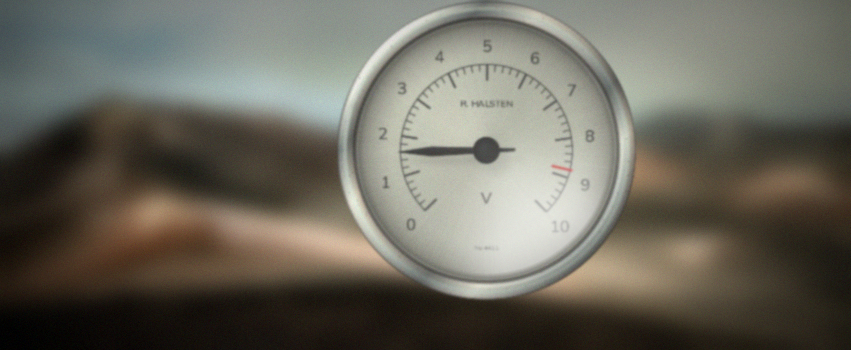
1.6 V
